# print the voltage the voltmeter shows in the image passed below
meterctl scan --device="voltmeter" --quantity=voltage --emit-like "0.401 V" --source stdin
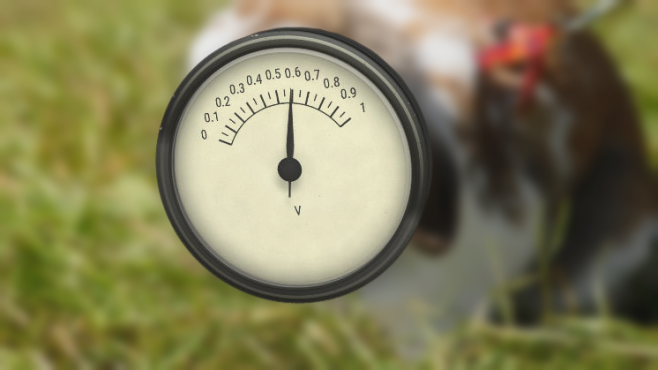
0.6 V
